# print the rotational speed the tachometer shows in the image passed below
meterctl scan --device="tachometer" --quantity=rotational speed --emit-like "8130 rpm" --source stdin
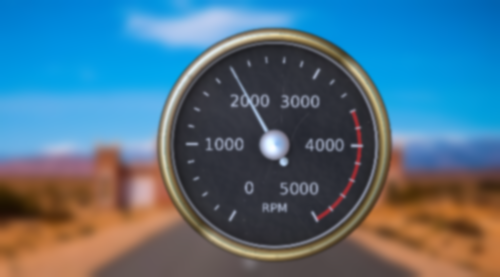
2000 rpm
